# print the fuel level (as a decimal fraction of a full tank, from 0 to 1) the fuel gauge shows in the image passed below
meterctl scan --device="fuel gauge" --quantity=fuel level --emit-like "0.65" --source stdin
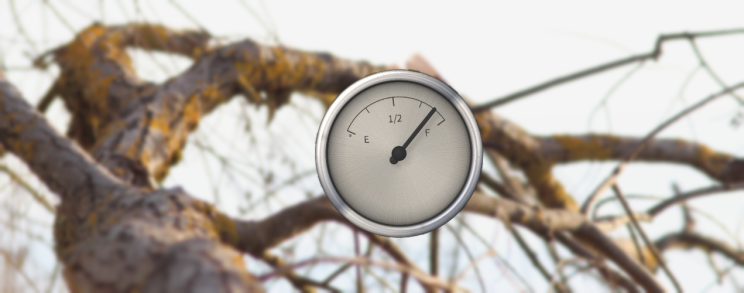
0.875
